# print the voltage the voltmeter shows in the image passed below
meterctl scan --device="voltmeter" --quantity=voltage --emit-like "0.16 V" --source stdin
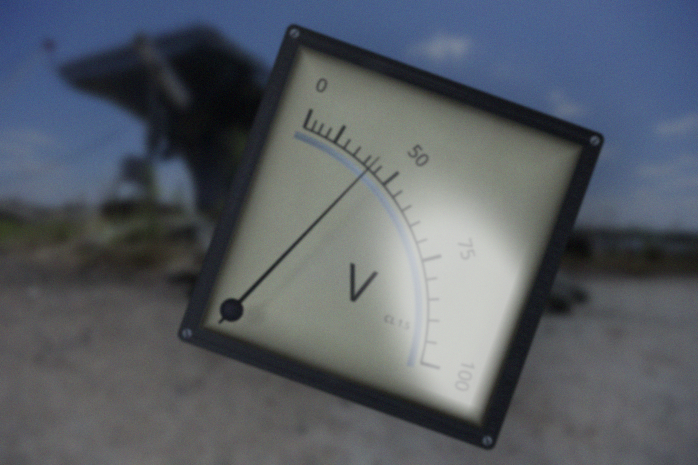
42.5 V
